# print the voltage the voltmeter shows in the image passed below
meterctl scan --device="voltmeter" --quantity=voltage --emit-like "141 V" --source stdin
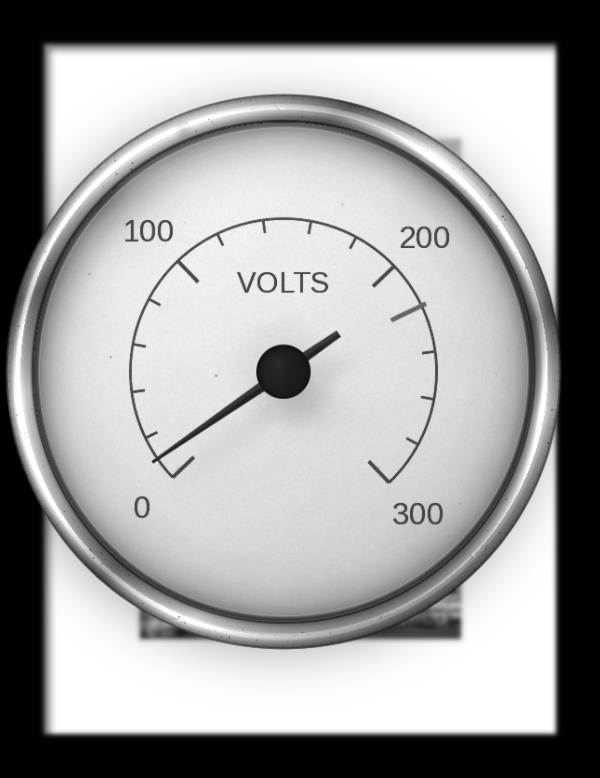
10 V
